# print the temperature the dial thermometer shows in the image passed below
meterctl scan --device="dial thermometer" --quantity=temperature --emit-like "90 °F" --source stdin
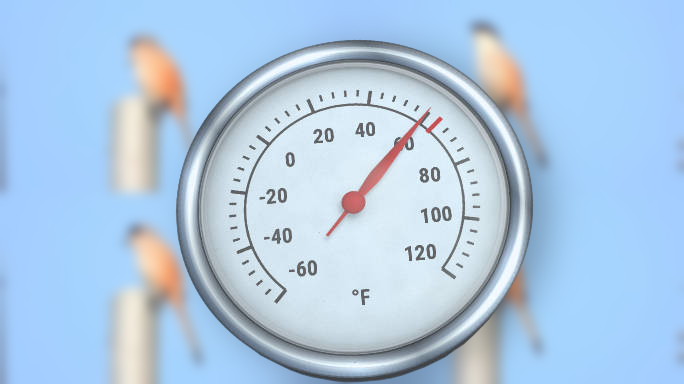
60 °F
